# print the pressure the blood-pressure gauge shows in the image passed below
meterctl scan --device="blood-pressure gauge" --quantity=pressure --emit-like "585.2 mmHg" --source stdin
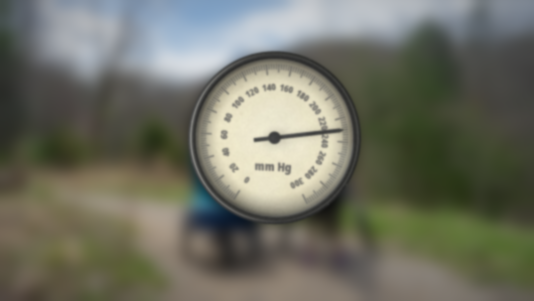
230 mmHg
